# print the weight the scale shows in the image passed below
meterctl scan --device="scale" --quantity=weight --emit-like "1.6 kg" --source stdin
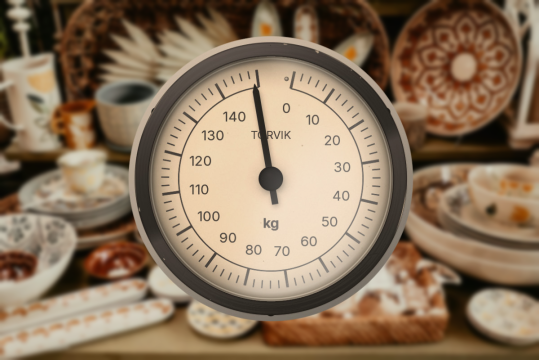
149 kg
